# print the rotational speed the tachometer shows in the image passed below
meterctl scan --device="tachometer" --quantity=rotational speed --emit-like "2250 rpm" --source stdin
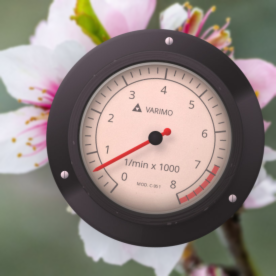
600 rpm
